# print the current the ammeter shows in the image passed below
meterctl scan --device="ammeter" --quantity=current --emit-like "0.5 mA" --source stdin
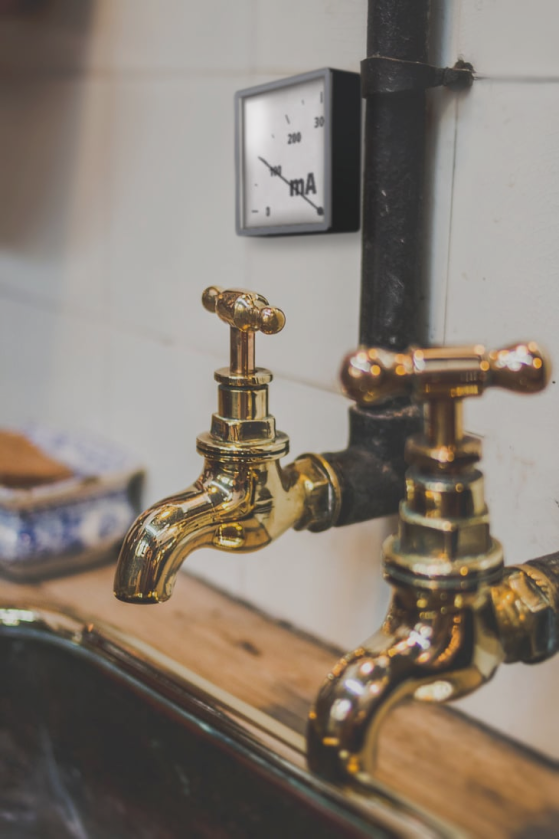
100 mA
